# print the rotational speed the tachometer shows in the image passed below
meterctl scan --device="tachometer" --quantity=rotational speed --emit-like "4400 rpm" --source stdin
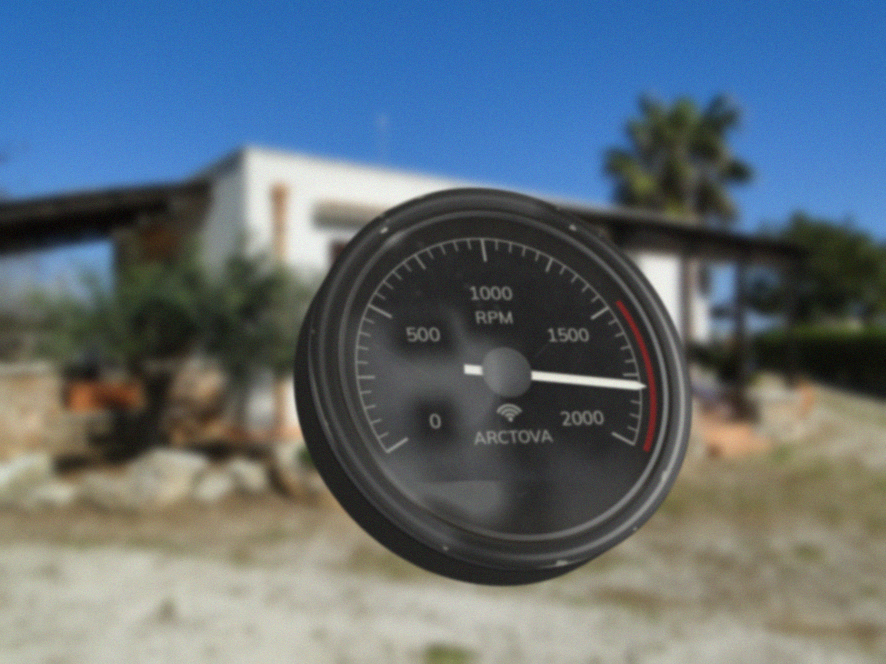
1800 rpm
